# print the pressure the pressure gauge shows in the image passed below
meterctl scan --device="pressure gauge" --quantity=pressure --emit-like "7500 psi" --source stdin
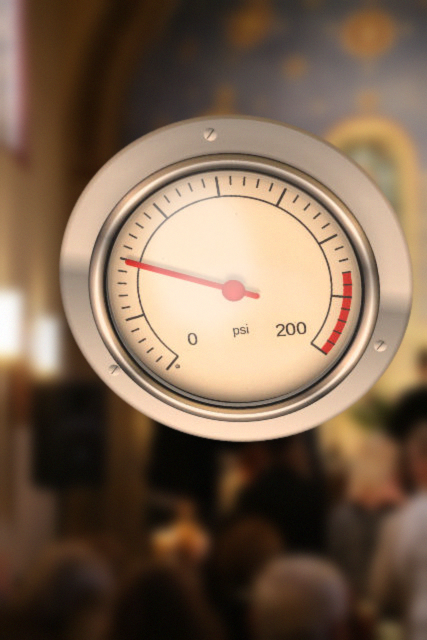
50 psi
